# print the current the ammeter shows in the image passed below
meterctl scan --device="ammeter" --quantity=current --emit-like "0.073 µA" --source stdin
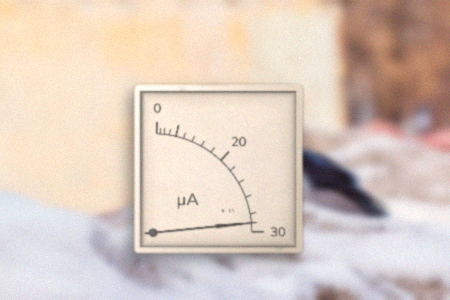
29 µA
